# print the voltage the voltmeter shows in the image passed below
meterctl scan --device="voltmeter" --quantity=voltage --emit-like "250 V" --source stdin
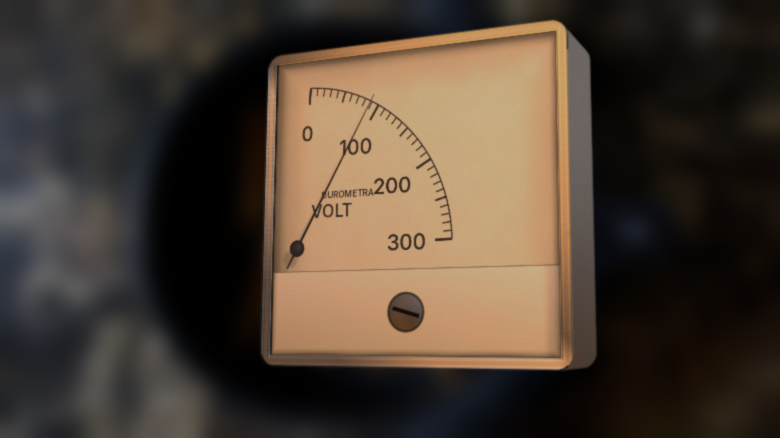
90 V
